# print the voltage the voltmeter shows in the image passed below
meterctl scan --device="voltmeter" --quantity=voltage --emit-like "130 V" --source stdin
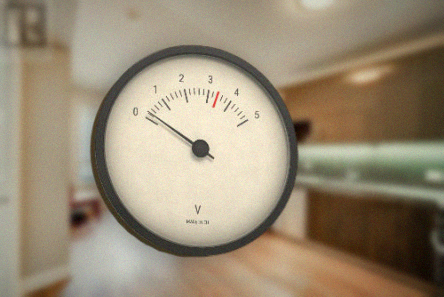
0.2 V
